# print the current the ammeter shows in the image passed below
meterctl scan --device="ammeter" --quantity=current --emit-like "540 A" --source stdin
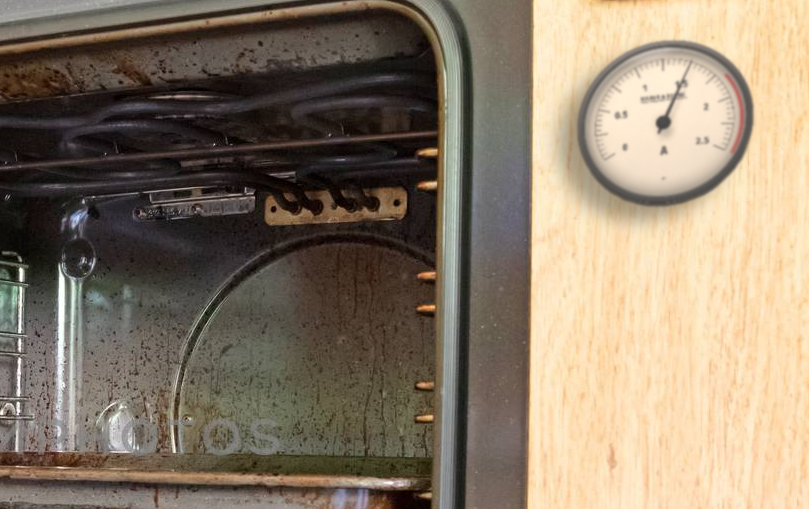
1.5 A
